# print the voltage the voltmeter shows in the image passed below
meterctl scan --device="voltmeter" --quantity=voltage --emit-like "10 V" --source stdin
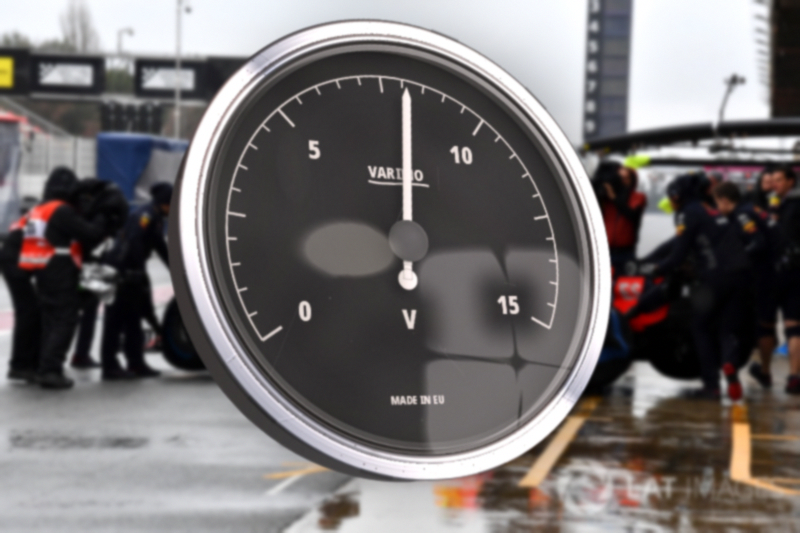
8 V
